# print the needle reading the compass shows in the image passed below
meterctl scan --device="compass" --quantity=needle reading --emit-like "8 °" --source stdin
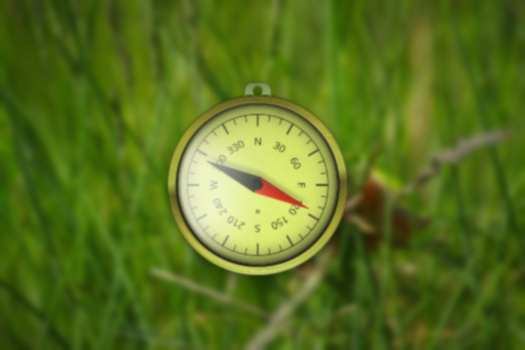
115 °
